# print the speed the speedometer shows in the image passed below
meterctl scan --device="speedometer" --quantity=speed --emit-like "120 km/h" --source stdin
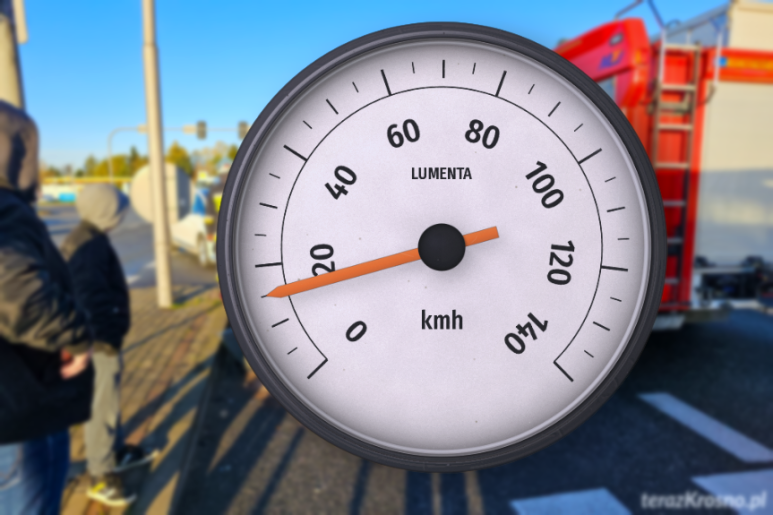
15 km/h
